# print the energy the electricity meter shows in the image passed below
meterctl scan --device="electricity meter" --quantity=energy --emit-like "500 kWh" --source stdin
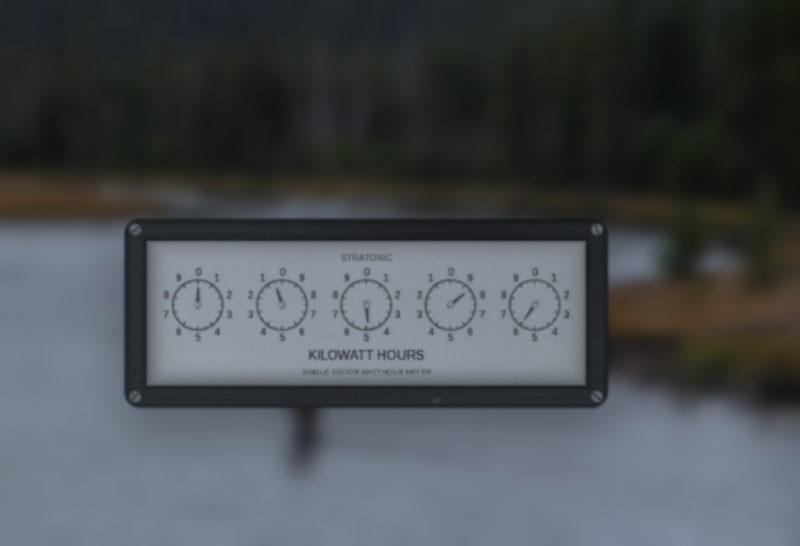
486 kWh
